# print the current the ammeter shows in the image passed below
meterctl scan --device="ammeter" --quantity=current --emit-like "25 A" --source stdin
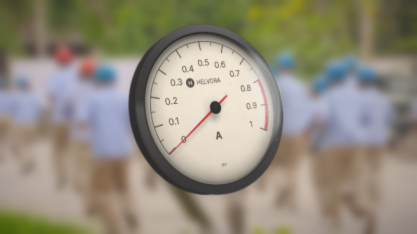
0 A
